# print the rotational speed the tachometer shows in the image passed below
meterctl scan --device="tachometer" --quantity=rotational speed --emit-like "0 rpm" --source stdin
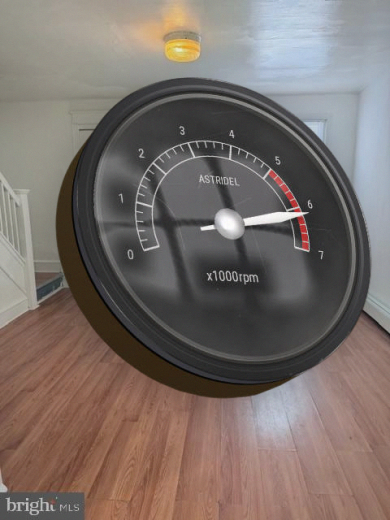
6200 rpm
